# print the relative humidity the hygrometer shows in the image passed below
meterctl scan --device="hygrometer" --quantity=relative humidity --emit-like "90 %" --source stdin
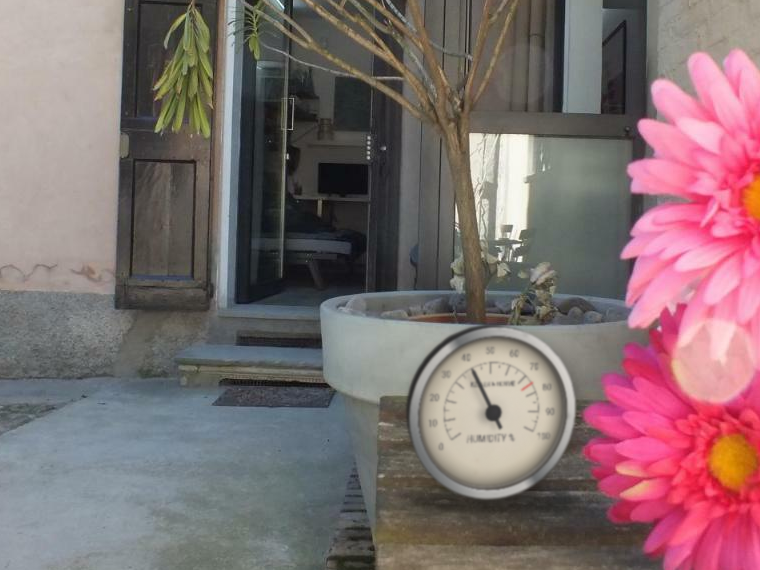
40 %
